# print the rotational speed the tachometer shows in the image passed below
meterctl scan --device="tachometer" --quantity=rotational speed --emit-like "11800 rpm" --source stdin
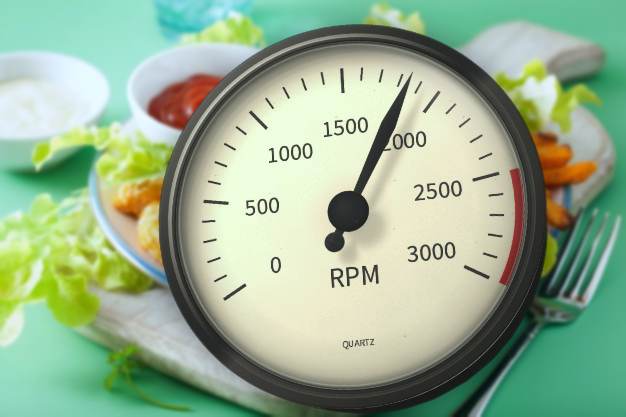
1850 rpm
